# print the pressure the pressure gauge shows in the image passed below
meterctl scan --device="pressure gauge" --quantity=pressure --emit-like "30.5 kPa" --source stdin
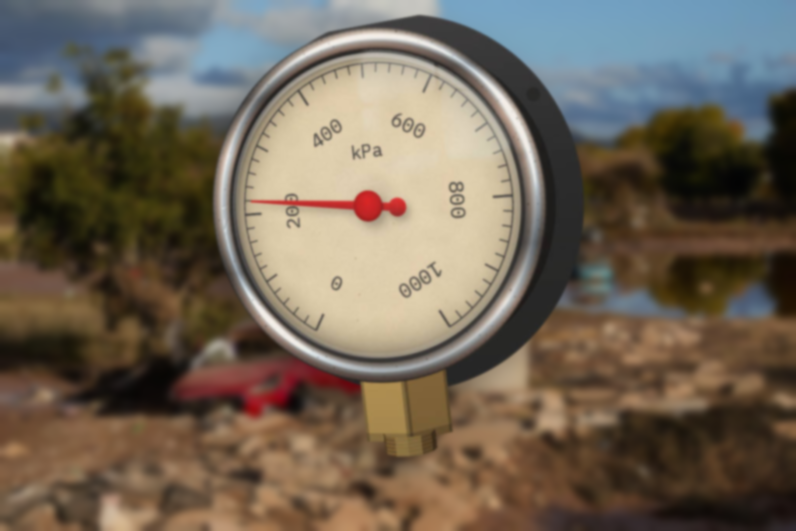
220 kPa
